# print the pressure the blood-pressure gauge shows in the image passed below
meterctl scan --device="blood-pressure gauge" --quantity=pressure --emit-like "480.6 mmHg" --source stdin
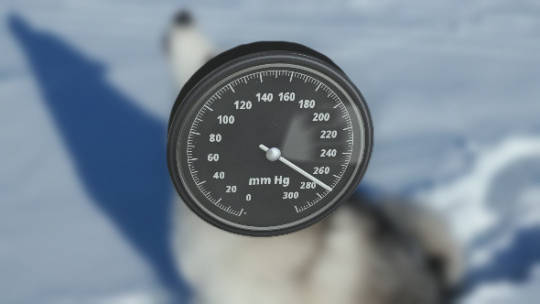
270 mmHg
